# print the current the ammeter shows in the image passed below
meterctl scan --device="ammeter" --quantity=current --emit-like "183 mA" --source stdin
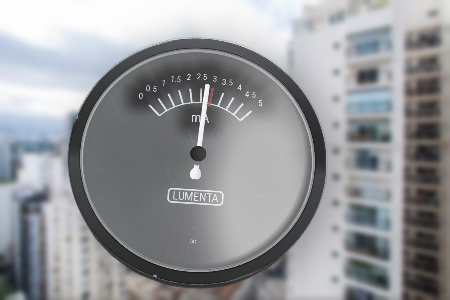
2.75 mA
